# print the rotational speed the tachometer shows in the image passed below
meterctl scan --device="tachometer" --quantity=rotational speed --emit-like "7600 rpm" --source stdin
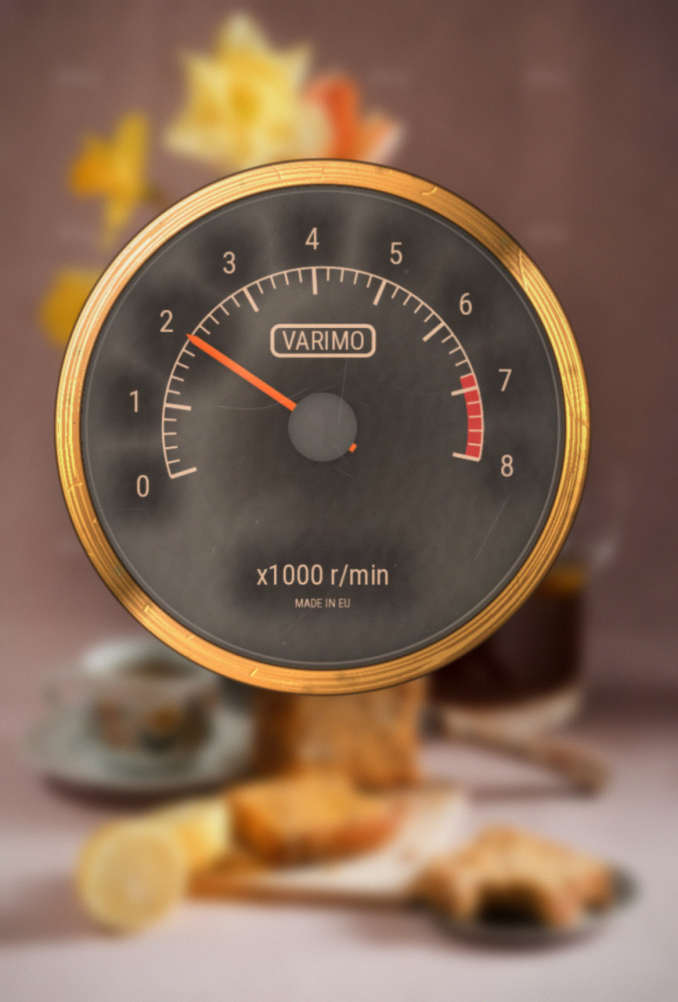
2000 rpm
